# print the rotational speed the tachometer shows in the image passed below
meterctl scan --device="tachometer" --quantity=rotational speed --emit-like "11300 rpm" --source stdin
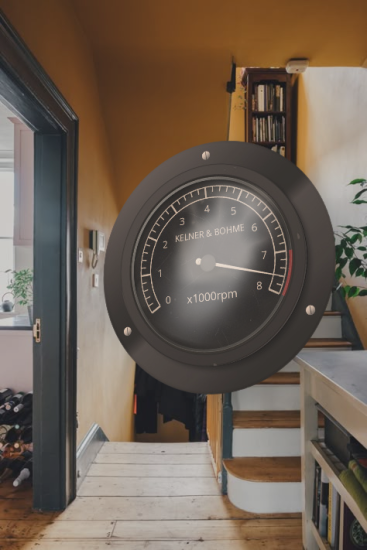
7600 rpm
